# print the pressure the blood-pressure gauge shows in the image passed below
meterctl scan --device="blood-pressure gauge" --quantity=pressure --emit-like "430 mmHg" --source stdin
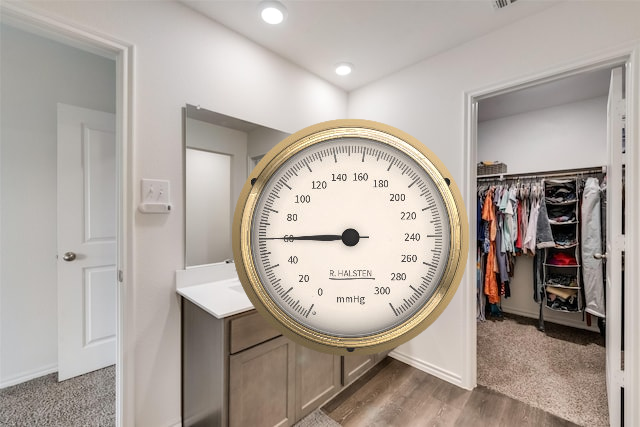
60 mmHg
